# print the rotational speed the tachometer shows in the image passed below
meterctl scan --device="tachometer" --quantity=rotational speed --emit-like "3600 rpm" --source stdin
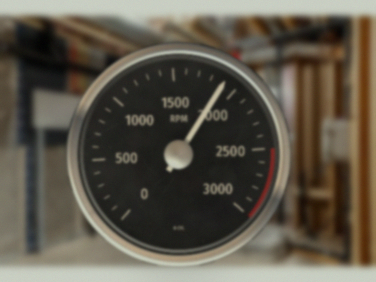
1900 rpm
